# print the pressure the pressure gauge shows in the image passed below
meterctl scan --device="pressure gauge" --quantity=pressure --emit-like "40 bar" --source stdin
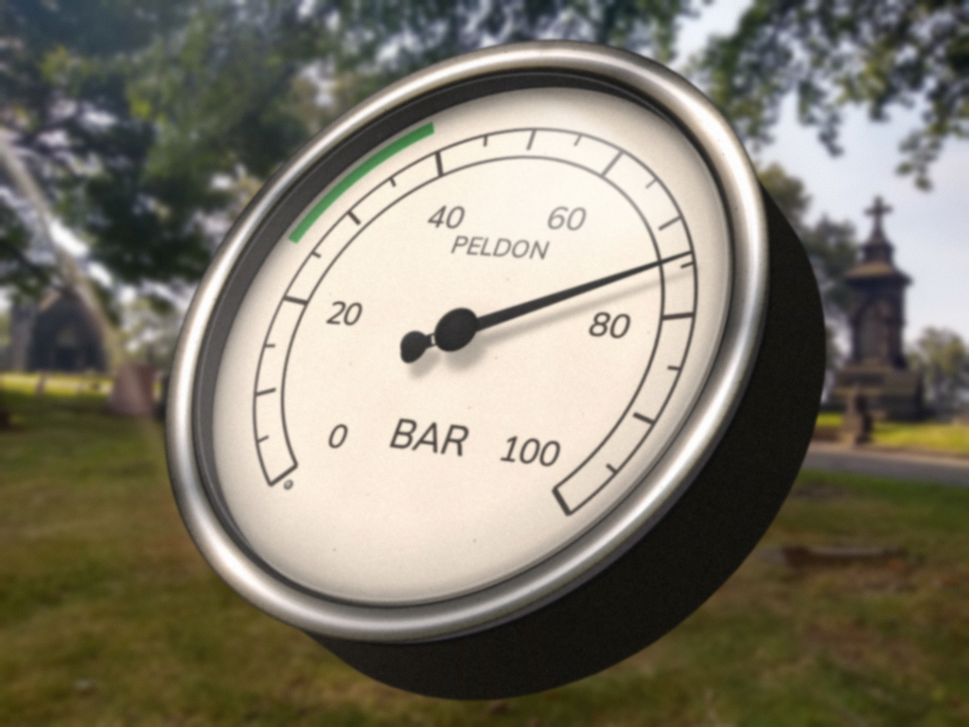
75 bar
